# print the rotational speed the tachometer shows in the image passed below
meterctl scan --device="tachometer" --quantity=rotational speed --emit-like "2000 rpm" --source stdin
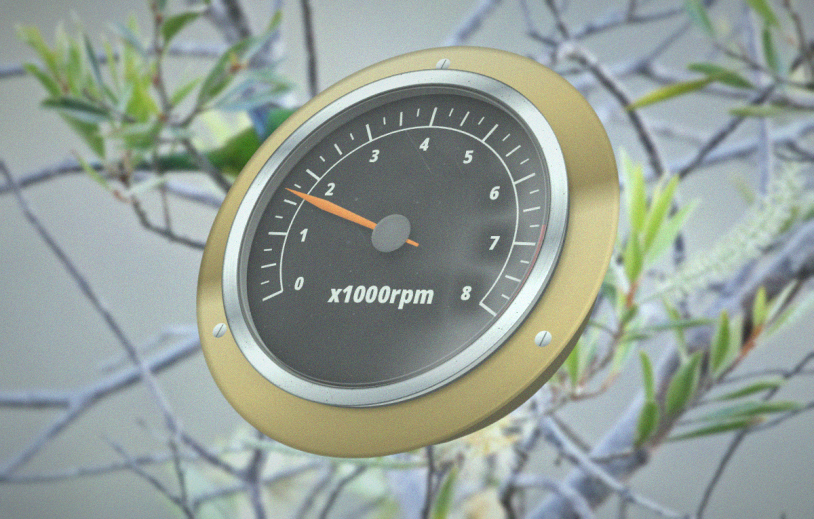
1625 rpm
